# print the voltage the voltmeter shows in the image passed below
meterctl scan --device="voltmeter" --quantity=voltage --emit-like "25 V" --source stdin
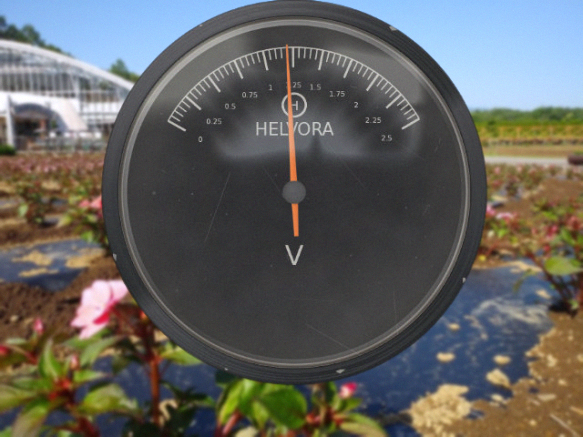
1.2 V
